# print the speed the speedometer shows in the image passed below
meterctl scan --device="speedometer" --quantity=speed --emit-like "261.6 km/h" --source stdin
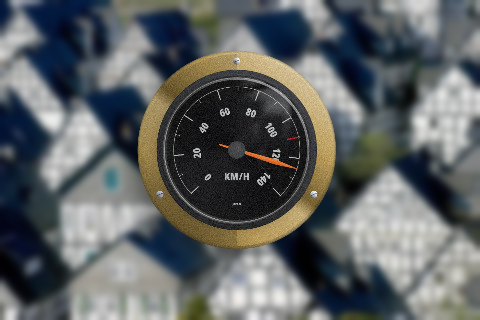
125 km/h
